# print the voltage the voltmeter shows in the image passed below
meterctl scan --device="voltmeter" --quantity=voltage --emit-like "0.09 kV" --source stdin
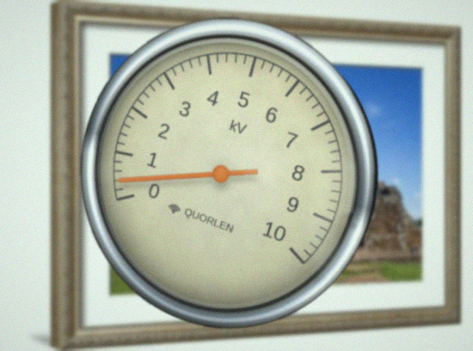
0.4 kV
